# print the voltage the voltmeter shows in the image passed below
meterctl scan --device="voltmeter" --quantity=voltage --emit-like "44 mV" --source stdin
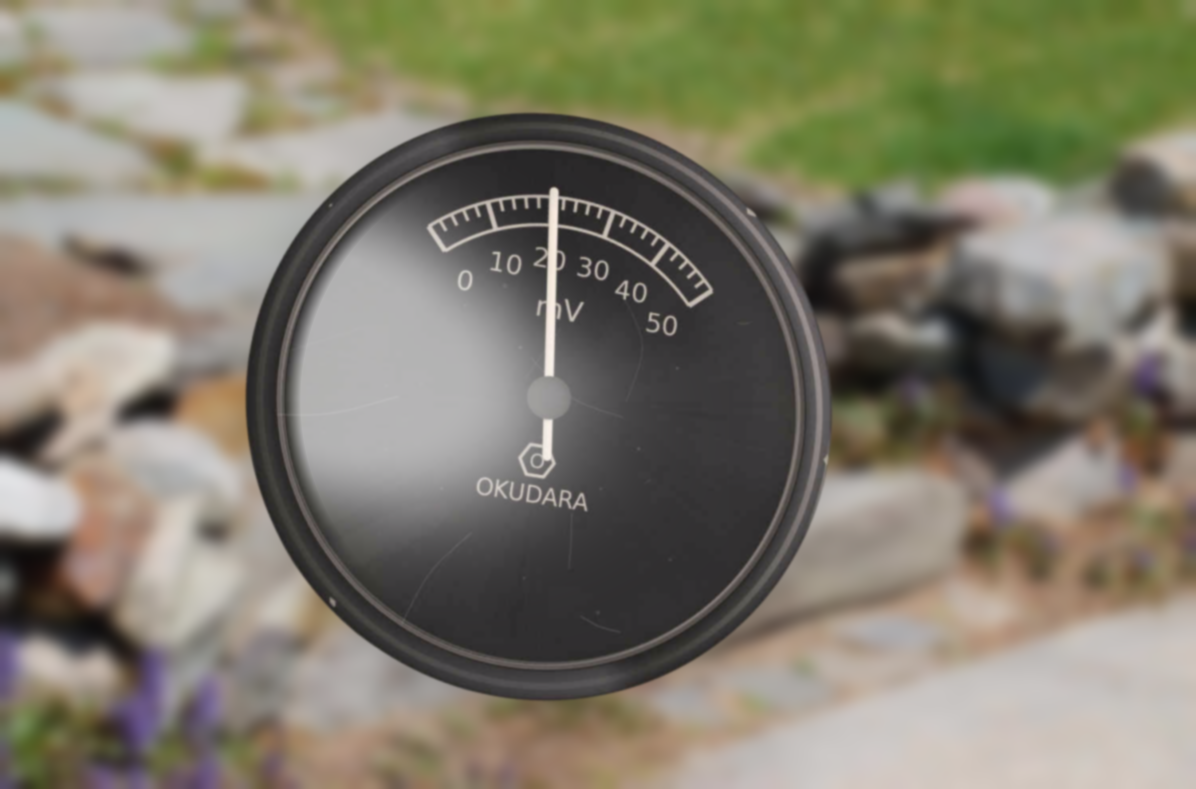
20 mV
